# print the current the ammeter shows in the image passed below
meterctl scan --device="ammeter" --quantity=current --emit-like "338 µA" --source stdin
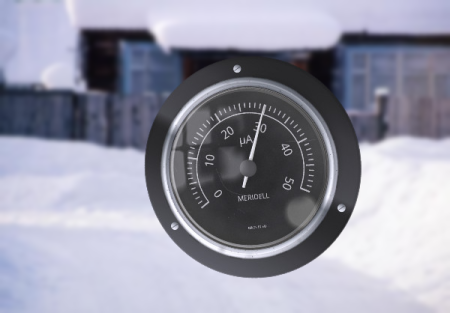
30 µA
